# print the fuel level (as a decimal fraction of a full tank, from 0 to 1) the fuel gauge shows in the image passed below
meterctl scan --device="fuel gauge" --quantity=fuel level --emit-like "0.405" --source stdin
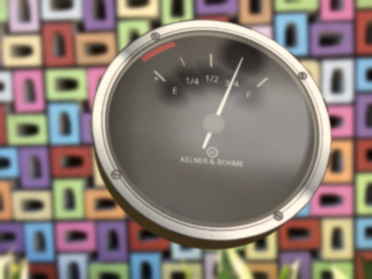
0.75
